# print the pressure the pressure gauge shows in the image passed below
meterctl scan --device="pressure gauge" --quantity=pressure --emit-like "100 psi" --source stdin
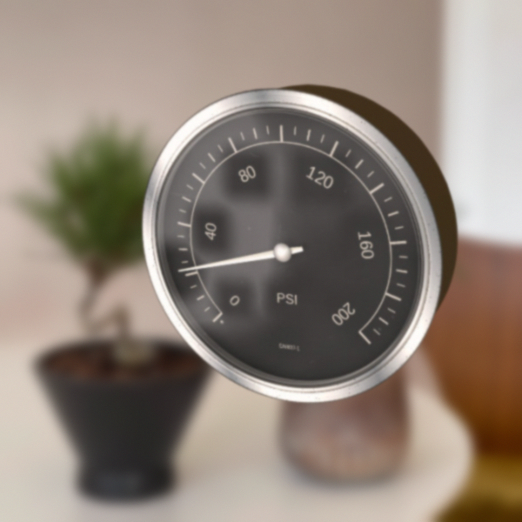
22.5 psi
